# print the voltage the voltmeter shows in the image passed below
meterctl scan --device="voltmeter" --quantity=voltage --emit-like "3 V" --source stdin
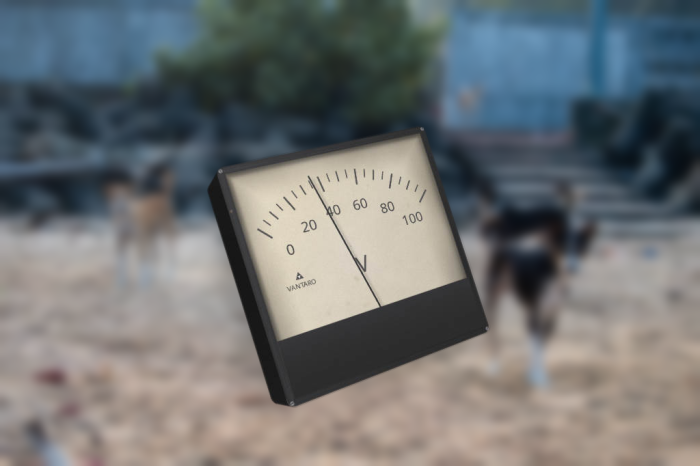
35 V
